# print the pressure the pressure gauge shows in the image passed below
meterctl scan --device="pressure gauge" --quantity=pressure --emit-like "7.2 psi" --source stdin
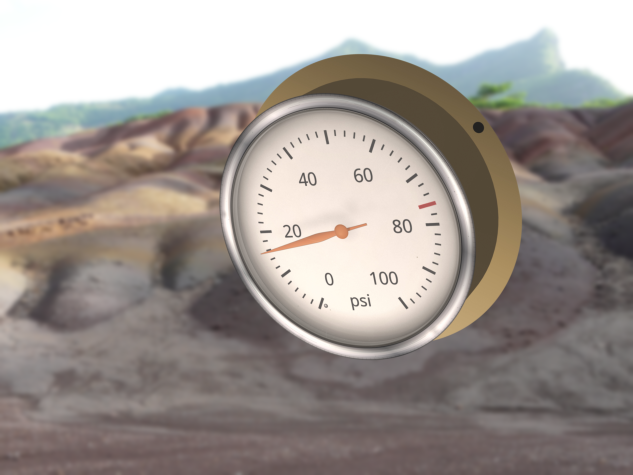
16 psi
